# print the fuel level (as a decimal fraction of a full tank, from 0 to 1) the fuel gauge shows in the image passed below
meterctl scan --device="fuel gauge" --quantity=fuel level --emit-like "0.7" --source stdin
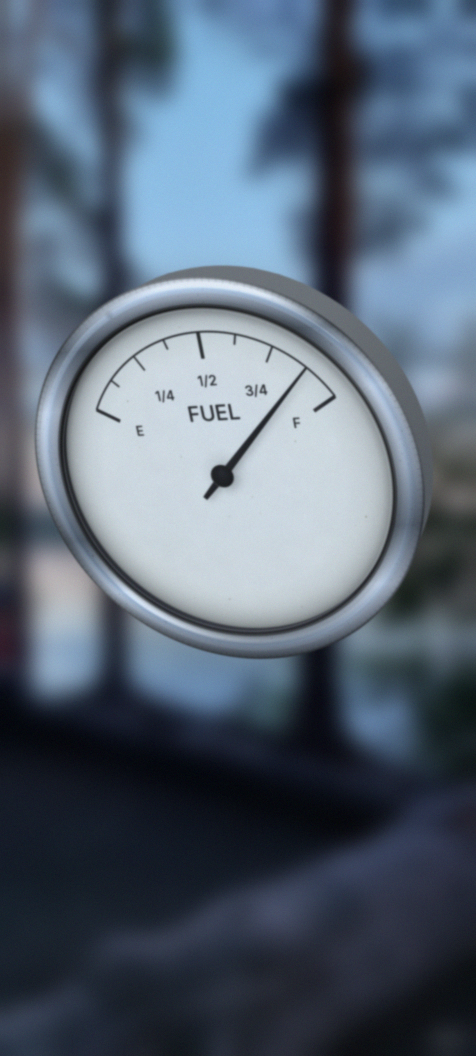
0.875
